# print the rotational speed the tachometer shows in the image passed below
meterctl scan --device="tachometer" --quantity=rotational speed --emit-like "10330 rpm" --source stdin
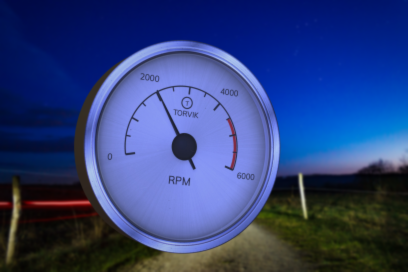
2000 rpm
